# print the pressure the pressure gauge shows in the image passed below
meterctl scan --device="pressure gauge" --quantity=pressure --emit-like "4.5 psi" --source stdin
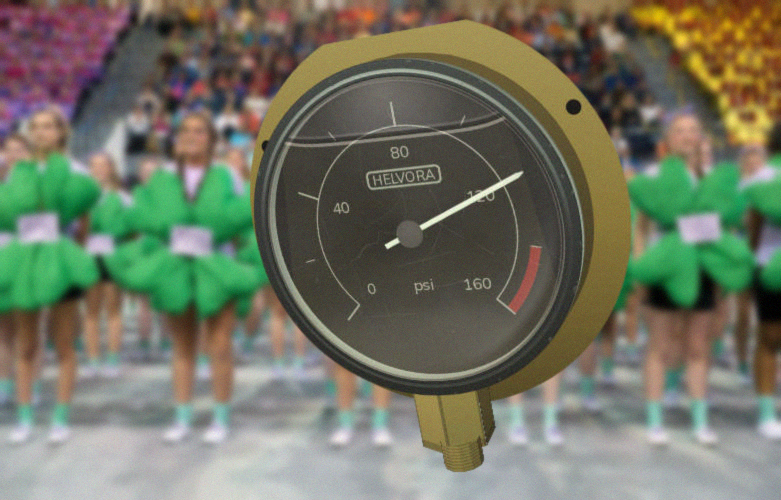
120 psi
